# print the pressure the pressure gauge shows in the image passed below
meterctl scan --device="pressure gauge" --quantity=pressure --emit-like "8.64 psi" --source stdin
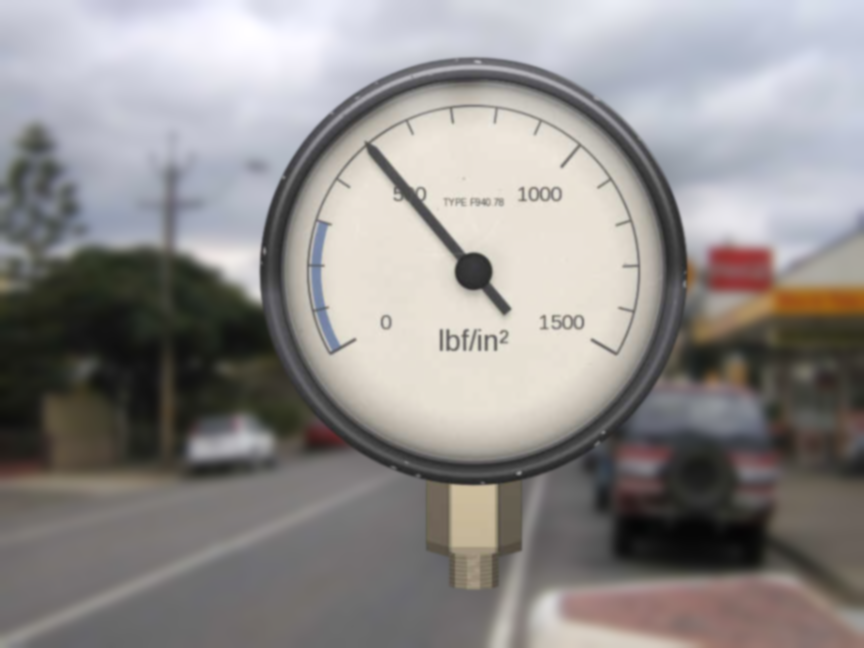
500 psi
